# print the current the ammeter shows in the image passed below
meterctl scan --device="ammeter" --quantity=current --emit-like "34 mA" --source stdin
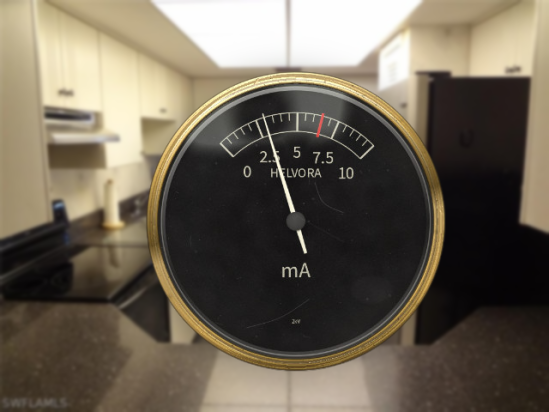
3 mA
